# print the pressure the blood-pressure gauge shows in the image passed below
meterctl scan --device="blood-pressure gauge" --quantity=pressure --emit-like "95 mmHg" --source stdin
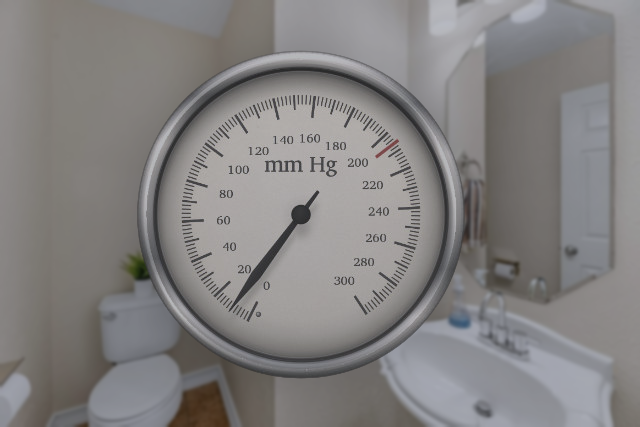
10 mmHg
